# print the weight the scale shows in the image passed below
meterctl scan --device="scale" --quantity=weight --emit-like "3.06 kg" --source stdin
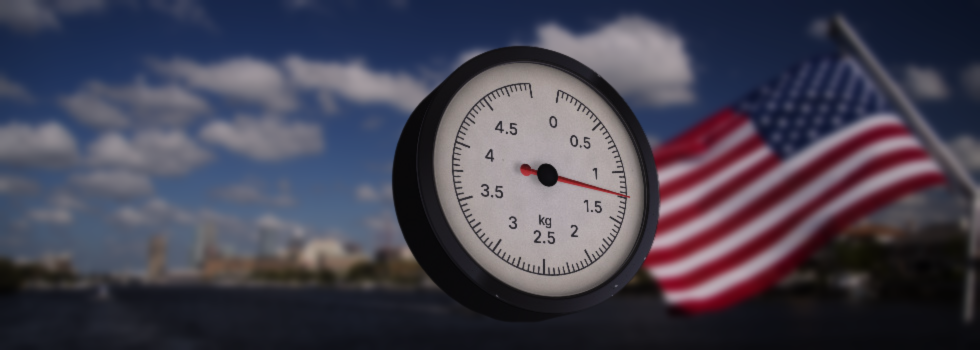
1.25 kg
